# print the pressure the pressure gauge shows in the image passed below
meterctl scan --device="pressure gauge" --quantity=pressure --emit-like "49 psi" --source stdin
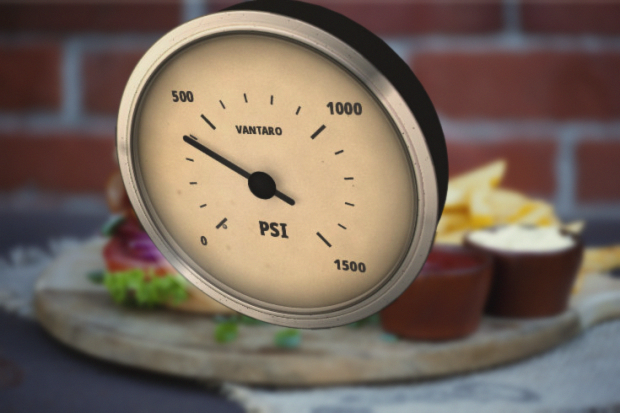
400 psi
